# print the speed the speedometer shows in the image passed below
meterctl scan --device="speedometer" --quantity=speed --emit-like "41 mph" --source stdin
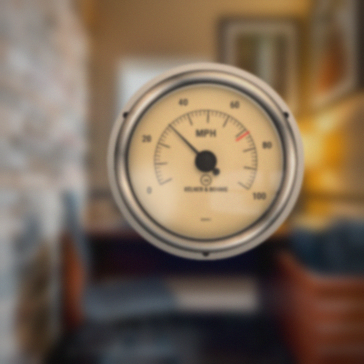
30 mph
